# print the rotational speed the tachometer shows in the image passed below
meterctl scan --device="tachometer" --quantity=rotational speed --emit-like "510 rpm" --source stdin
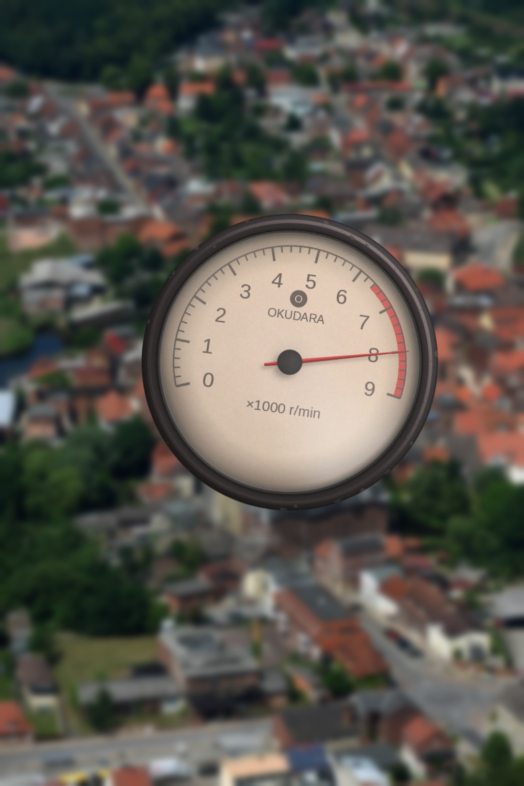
8000 rpm
